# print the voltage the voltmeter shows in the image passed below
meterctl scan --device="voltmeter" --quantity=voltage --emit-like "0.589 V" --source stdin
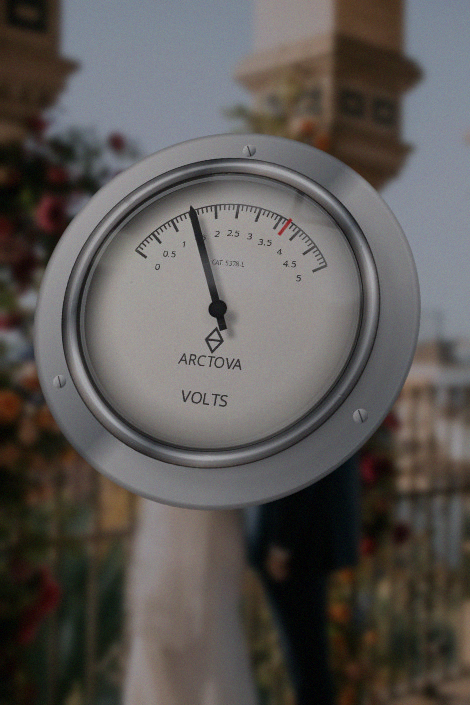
1.5 V
